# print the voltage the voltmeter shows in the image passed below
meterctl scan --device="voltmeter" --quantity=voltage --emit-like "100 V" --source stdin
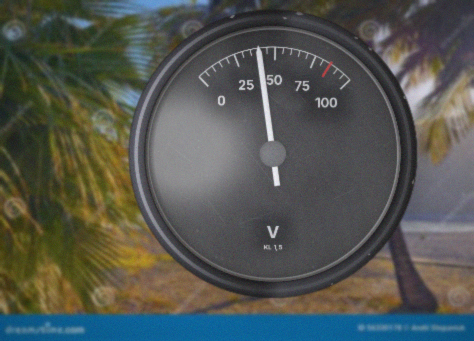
40 V
